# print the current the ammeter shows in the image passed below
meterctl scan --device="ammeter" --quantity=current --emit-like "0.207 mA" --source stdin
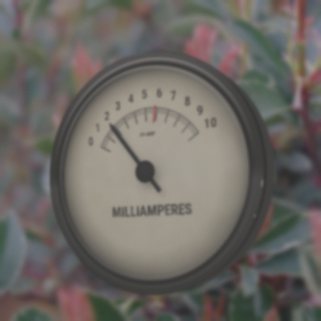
2 mA
